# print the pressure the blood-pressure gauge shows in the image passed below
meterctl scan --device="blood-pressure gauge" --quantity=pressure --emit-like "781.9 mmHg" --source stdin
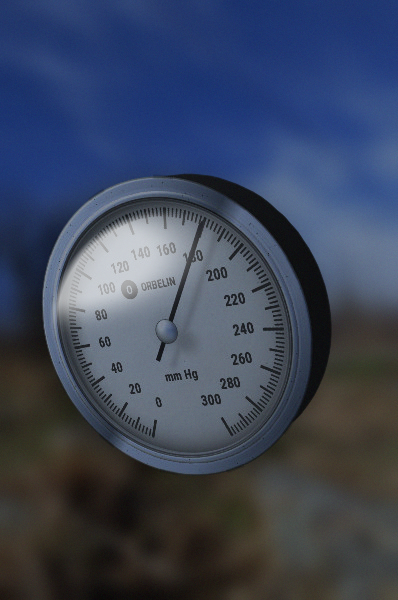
180 mmHg
